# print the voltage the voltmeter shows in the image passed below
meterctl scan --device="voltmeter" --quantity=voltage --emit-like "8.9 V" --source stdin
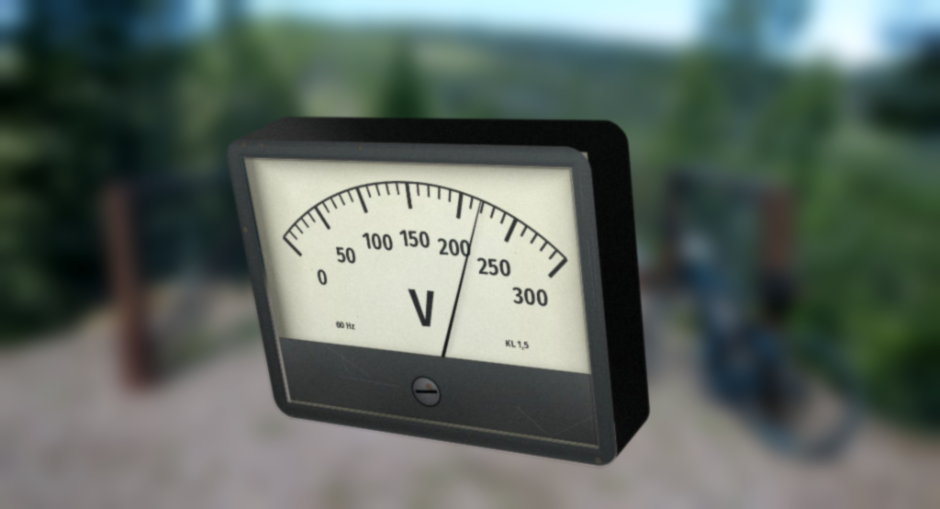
220 V
